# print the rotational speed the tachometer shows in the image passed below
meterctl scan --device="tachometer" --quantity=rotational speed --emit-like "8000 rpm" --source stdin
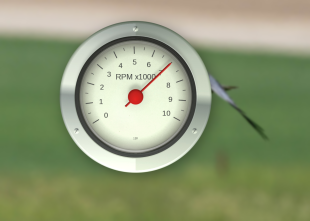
7000 rpm
